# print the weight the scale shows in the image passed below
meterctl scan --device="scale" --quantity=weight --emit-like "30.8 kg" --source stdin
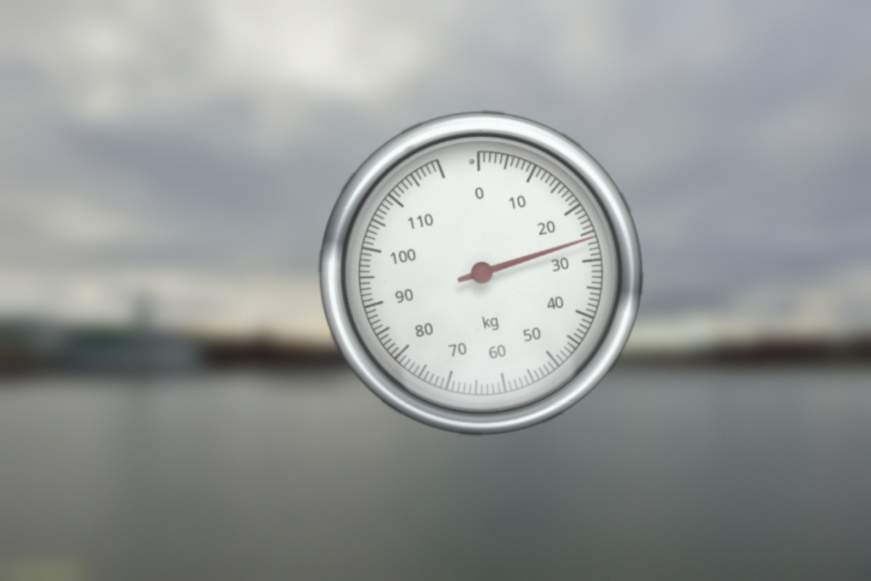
26 kg
